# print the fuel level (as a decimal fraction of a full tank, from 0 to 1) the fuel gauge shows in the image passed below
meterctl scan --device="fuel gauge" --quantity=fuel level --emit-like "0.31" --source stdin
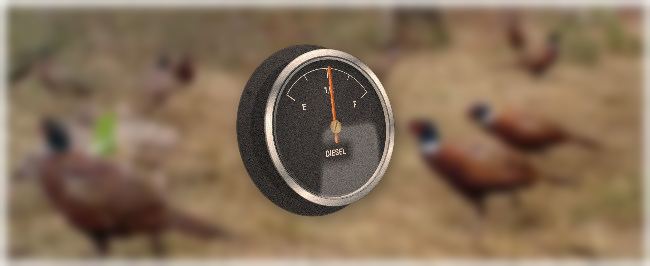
0.5
